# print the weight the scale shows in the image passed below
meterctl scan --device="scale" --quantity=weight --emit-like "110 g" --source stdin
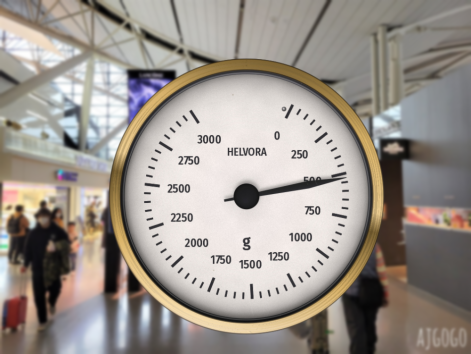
525 g
